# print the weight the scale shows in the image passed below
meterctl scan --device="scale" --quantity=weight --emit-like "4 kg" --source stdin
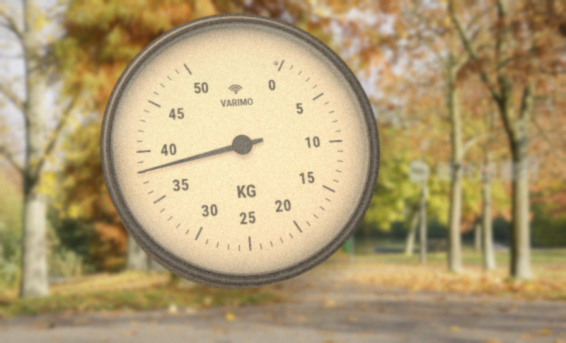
38 kg
